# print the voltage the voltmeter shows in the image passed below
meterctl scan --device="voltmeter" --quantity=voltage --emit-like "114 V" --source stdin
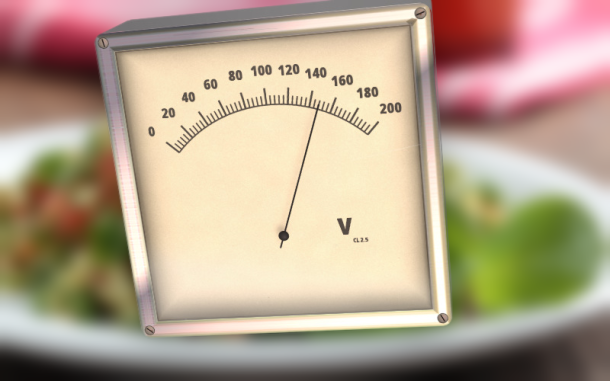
148 V
